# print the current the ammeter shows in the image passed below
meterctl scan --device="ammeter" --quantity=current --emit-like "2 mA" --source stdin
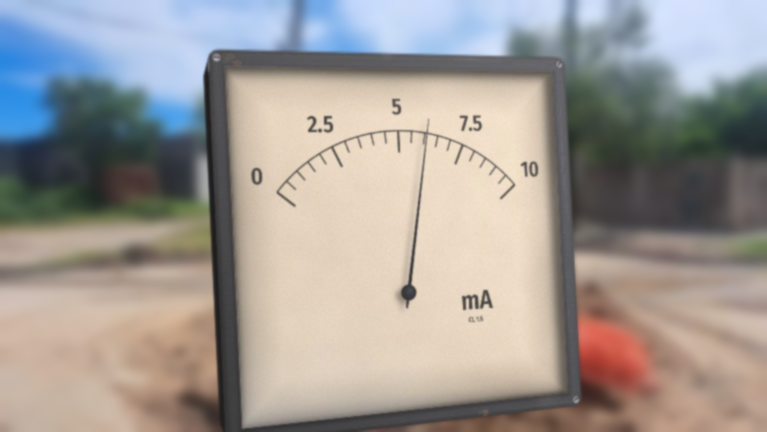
6 mA
